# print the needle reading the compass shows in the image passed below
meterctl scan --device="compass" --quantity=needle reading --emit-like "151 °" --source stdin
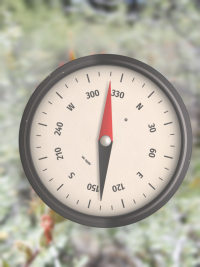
320 °
